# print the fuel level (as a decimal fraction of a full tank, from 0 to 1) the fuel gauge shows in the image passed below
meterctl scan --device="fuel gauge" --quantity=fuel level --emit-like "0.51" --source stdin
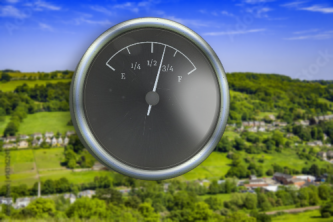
0.625
